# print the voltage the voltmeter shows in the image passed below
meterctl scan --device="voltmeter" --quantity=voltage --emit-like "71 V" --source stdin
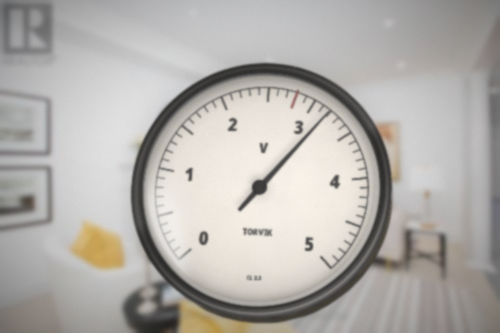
3.2 V
